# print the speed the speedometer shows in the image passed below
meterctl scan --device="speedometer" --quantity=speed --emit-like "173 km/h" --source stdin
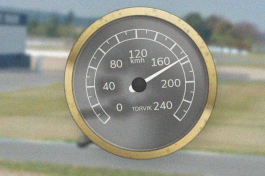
175 km/h
